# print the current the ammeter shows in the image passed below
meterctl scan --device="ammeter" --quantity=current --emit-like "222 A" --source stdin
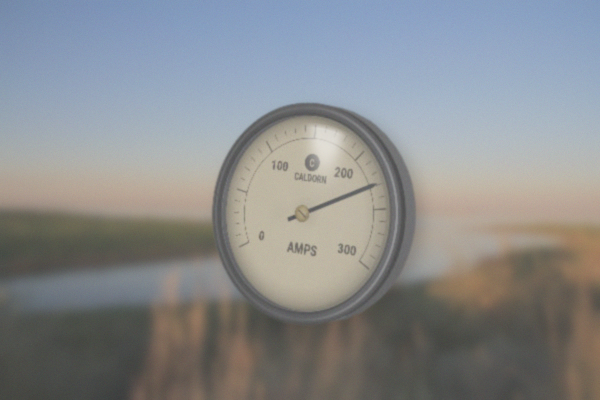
230 A
